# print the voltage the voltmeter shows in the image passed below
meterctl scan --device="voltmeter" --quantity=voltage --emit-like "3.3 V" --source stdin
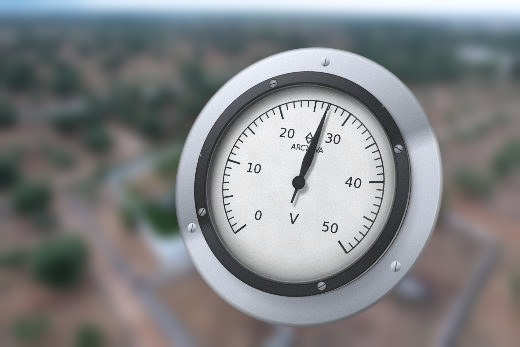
27 V
